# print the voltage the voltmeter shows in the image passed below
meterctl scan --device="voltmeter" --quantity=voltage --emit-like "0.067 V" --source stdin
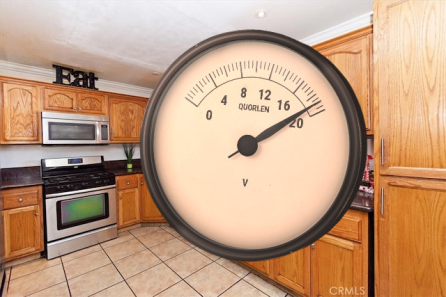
19 V
